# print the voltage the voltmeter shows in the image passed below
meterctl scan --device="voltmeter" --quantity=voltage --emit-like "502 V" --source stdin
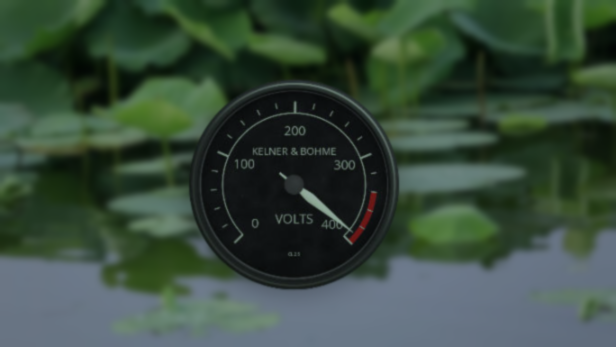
390 V
